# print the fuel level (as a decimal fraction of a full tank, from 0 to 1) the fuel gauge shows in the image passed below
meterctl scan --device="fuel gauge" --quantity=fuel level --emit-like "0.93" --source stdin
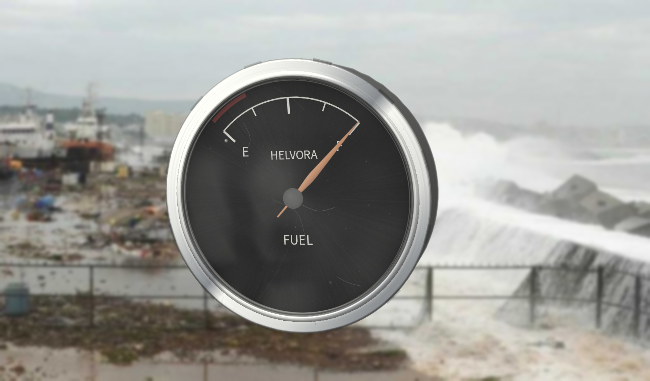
1
